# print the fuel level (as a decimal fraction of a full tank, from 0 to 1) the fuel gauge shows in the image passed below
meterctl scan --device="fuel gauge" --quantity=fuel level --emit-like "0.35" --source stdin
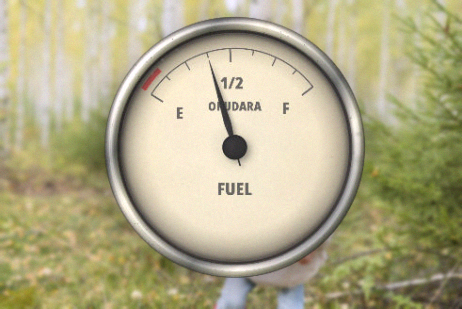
0.375
